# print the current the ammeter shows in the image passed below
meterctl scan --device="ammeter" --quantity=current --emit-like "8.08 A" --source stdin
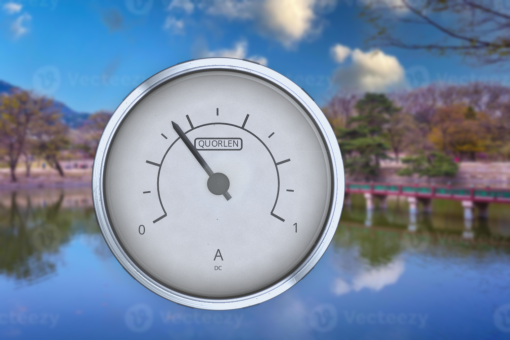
0.35 A
